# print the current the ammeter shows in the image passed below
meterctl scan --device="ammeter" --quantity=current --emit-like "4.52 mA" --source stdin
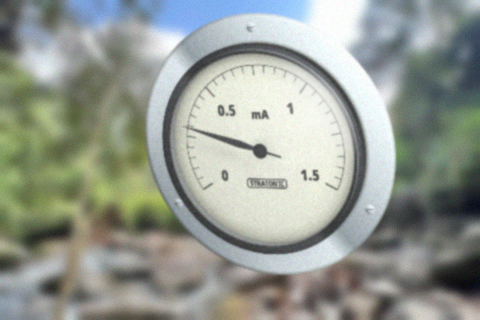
0.3 mA
